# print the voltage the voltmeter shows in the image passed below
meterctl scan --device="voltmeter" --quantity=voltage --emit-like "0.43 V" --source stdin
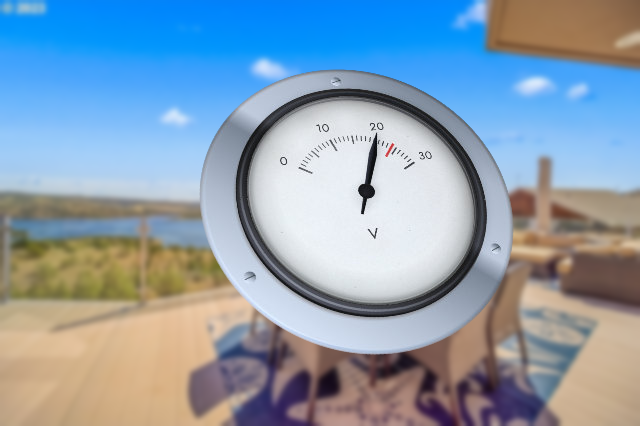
20 V
